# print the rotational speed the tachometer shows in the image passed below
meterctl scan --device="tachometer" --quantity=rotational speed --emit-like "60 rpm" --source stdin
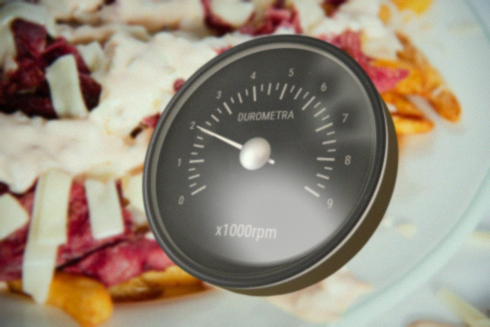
2000 rpm
